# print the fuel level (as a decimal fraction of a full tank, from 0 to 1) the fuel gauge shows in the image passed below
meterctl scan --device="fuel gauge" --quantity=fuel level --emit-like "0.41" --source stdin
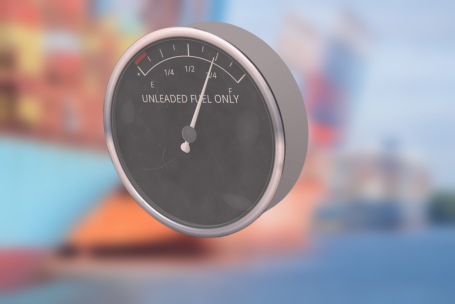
0.75
